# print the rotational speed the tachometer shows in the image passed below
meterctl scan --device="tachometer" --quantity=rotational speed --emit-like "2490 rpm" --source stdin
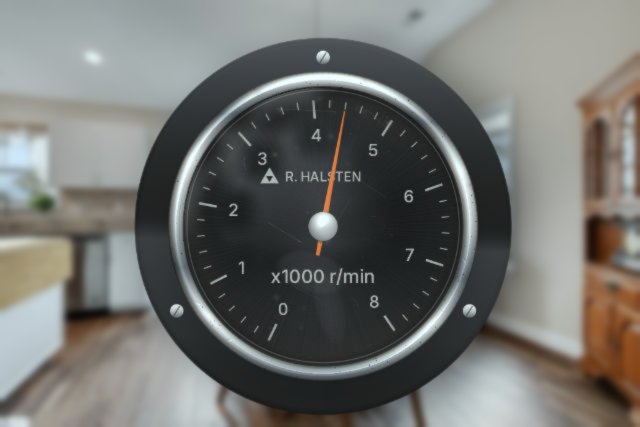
4400 rpm
